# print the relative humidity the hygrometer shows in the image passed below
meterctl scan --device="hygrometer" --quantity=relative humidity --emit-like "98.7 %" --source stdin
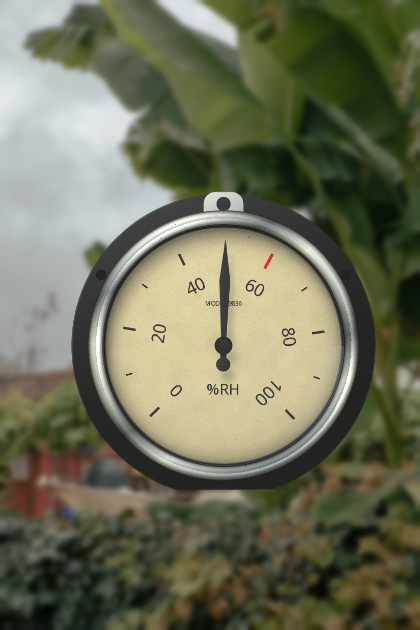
50 %
